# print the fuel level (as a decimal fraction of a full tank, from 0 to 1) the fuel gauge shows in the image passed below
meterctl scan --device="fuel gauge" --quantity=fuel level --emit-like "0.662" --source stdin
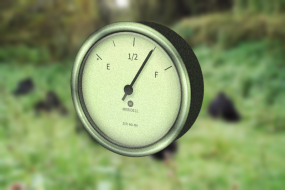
0.75
